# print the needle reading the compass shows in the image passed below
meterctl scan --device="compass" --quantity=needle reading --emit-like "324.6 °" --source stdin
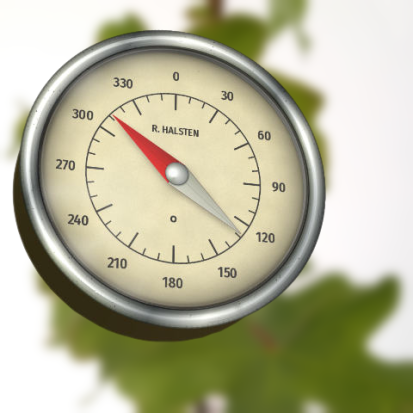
310 °
